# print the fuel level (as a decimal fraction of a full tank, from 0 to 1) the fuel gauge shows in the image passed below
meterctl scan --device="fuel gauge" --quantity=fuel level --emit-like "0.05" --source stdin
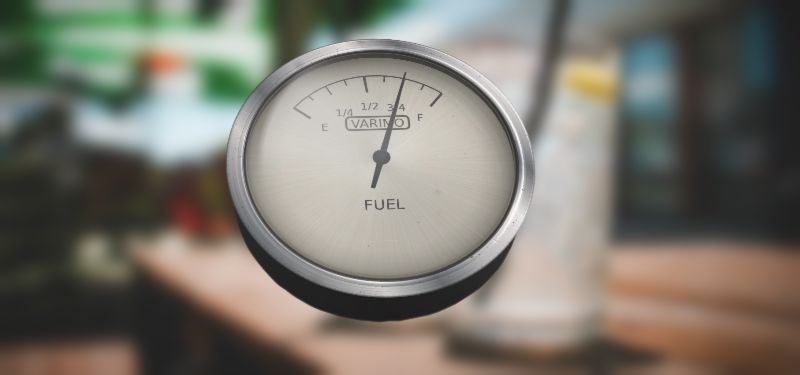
0.75
